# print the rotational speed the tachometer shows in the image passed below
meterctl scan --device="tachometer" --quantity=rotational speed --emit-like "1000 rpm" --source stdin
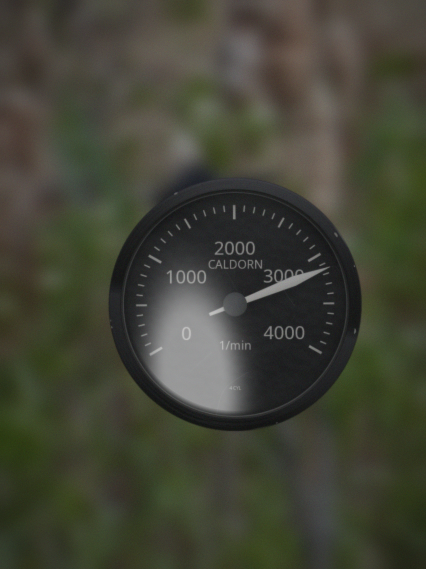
3150 rpm
